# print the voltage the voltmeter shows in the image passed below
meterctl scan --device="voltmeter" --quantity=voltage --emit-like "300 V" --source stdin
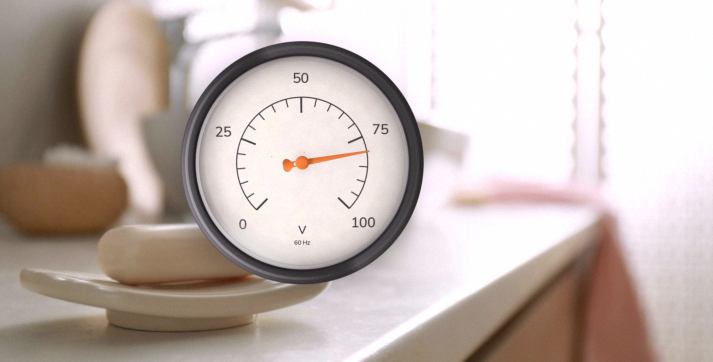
80 V
